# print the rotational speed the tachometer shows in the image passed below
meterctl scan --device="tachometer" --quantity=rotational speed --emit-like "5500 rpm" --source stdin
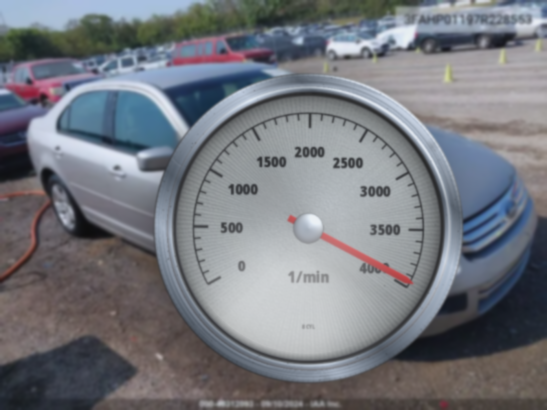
3950 rpm
